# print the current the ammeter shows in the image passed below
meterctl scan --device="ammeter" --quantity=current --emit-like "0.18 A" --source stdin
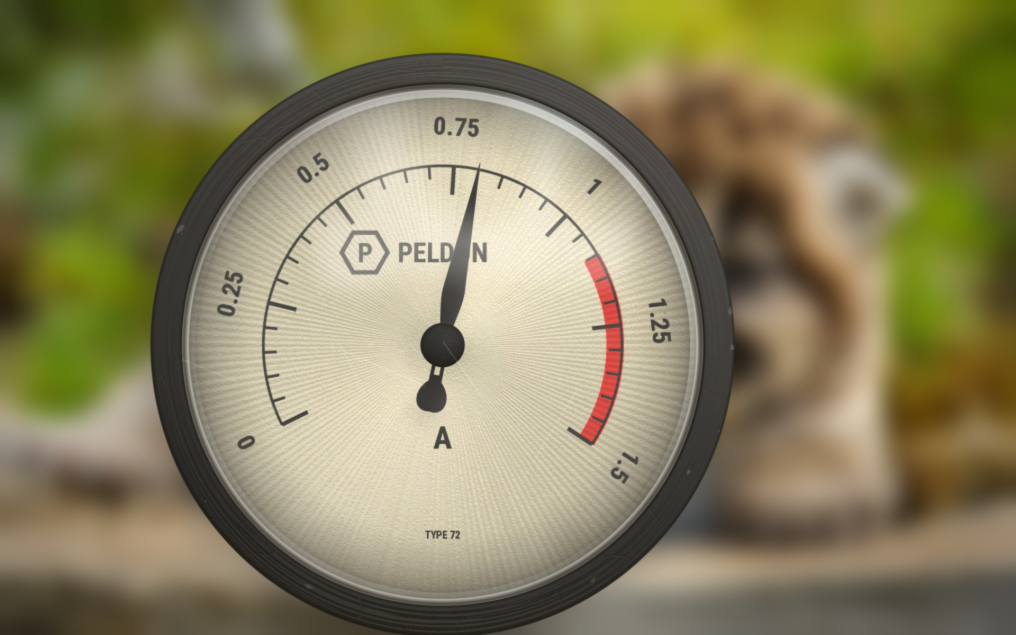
0.8 A
